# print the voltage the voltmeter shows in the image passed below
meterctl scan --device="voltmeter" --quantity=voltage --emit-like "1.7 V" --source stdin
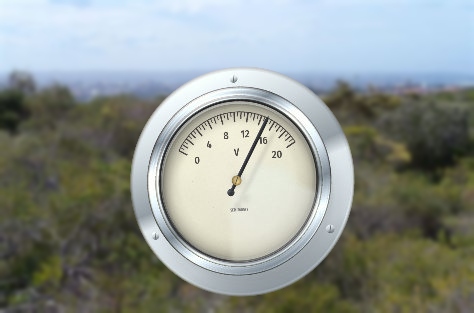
15 V
